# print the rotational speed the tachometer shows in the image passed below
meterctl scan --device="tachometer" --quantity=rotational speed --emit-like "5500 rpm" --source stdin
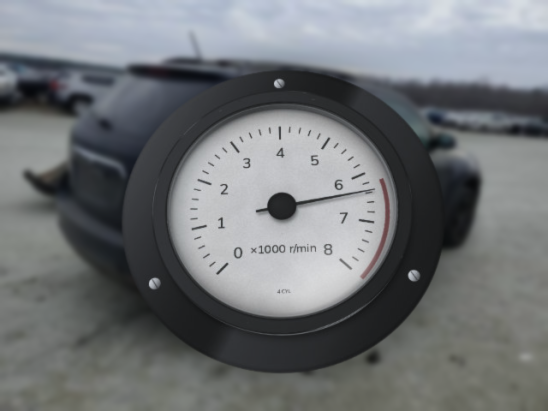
6400 rpm
